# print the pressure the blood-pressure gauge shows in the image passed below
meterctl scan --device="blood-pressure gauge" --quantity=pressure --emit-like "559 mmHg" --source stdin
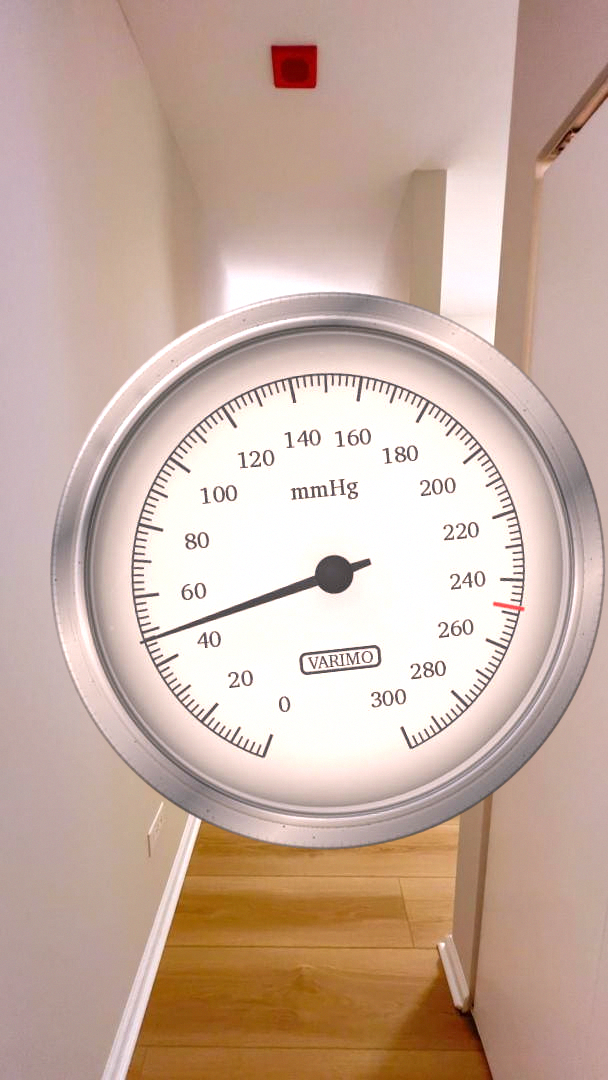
48 mmHg
